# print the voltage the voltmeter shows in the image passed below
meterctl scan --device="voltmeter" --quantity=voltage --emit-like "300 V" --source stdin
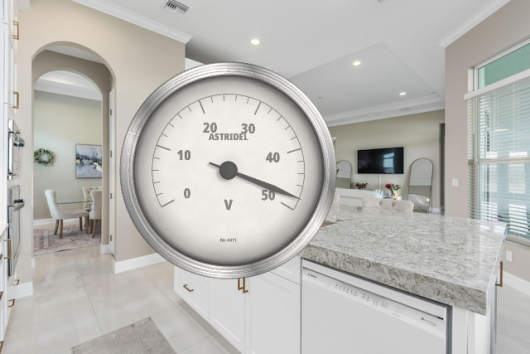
48 V
